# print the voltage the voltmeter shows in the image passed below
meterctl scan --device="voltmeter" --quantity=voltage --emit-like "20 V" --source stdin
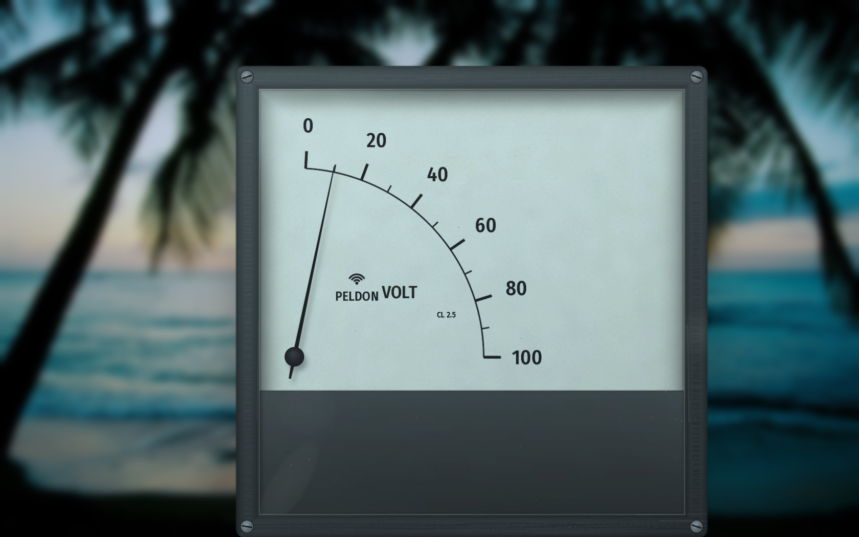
10 V
